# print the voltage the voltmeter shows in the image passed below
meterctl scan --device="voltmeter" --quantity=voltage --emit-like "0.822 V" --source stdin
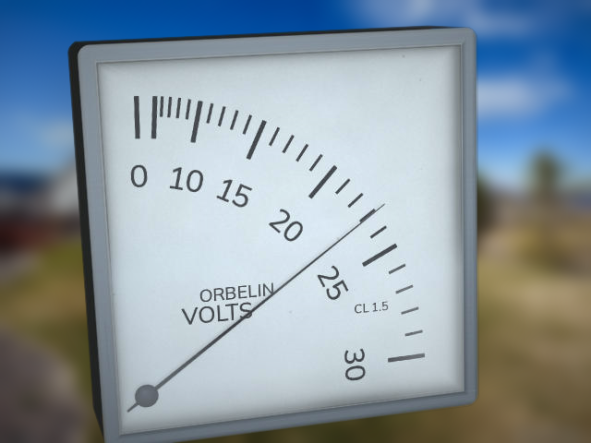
23 V
